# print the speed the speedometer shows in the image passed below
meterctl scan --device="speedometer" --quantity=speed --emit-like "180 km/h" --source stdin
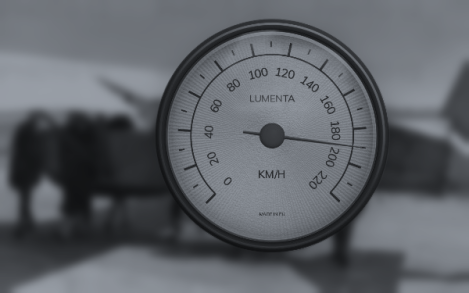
190 km/h
